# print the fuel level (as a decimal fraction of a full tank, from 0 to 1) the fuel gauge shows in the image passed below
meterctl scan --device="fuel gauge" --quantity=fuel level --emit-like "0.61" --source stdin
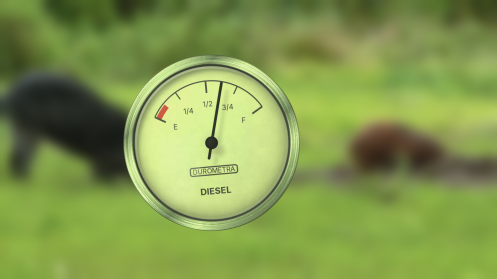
0.625
